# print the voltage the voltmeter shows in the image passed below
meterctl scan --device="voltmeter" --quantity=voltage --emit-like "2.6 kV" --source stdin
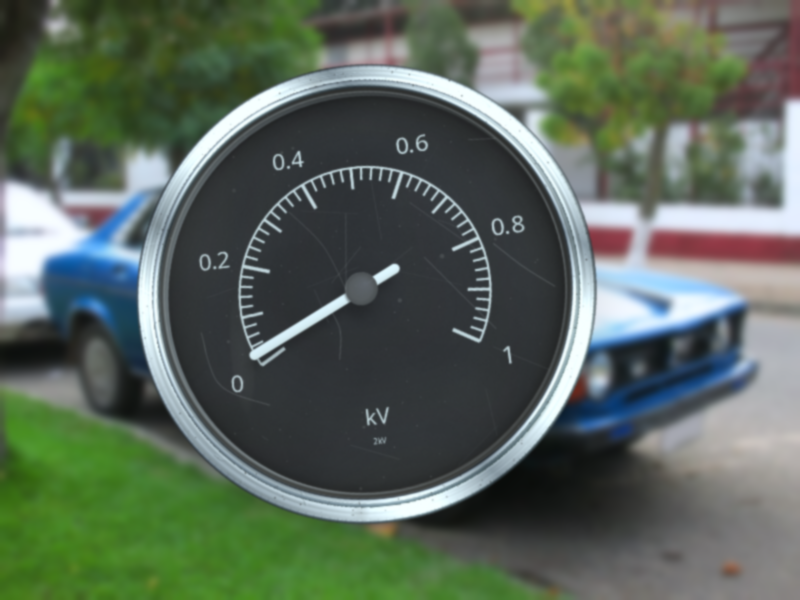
0.02 kV
